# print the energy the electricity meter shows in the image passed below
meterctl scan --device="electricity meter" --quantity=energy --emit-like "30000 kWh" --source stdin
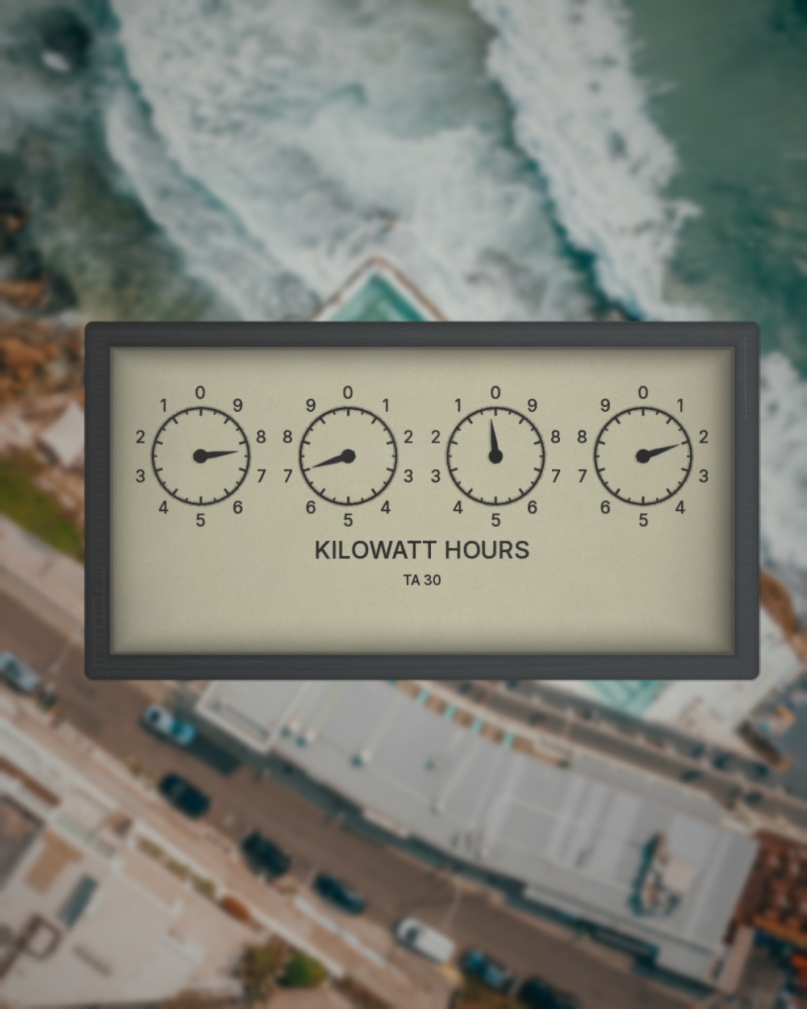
7702 kWh
